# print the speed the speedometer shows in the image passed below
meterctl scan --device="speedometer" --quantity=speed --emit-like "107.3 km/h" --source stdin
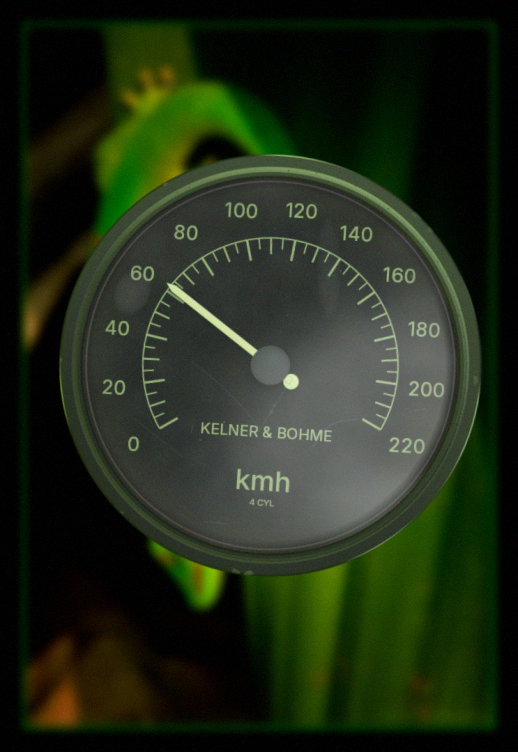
62.5 km/h
